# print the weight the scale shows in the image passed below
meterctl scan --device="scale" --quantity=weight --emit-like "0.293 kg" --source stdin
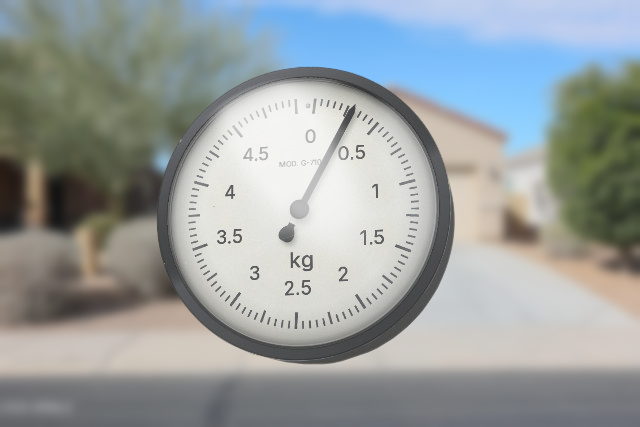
0.3 kg
